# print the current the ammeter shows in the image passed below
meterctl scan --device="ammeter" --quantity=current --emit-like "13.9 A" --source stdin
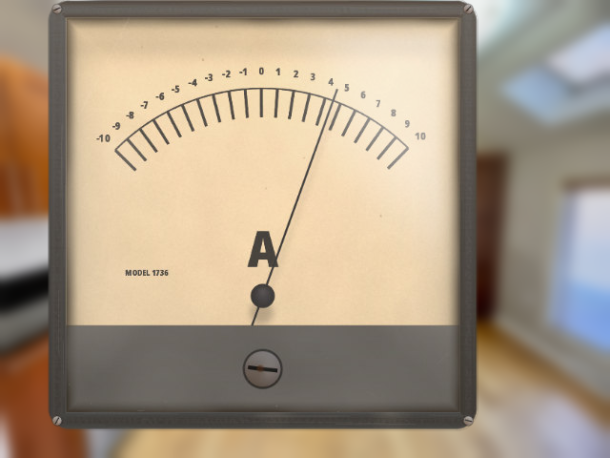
4.5 A
